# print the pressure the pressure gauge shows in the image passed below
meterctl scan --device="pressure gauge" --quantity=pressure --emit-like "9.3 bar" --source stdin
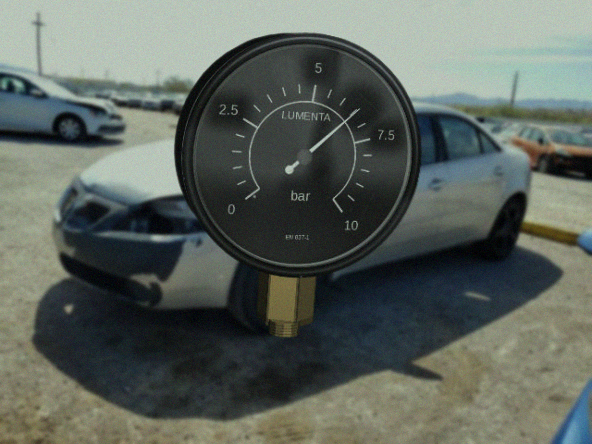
6.5 bar
